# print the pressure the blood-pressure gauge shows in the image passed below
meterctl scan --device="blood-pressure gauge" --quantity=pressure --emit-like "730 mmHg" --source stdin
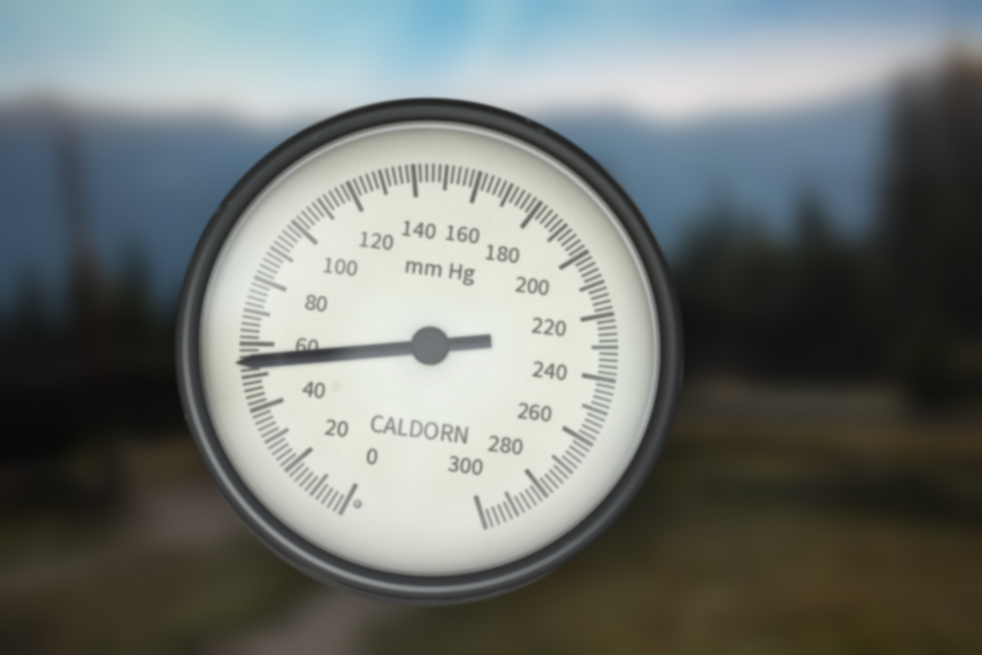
54 mmHg
